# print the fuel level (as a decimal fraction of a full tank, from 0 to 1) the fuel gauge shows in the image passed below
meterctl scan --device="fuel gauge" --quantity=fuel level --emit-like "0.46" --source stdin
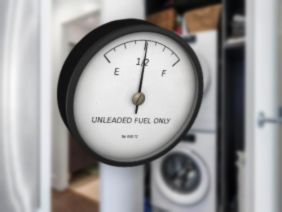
0.5
